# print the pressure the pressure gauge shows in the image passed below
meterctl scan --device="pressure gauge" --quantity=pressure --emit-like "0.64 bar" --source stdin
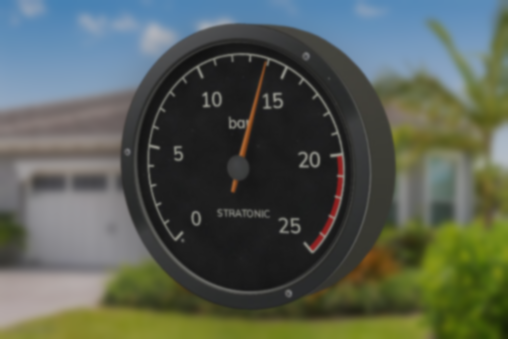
14 bar
